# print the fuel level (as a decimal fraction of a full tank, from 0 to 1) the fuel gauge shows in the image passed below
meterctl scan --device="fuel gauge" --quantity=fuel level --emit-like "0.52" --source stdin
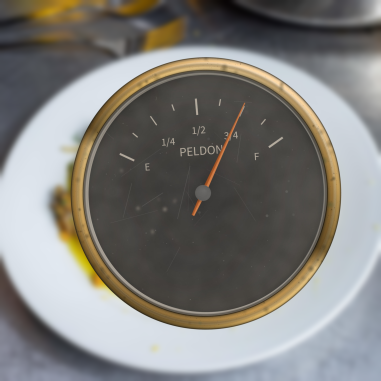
0.75
